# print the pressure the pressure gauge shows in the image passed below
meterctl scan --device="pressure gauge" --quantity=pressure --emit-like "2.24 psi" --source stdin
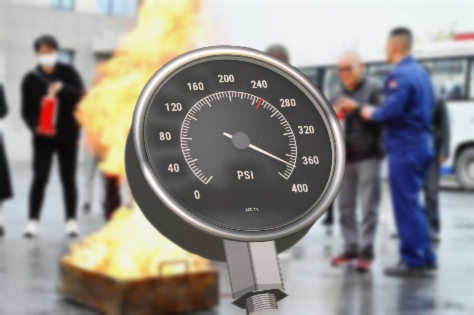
380 psi
